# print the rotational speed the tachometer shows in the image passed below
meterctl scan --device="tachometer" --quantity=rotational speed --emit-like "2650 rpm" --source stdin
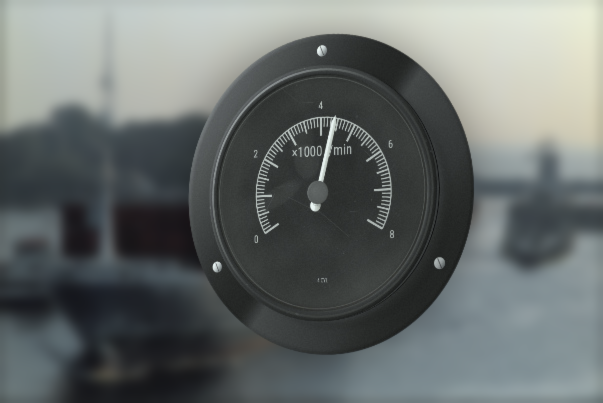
4500 rpm
